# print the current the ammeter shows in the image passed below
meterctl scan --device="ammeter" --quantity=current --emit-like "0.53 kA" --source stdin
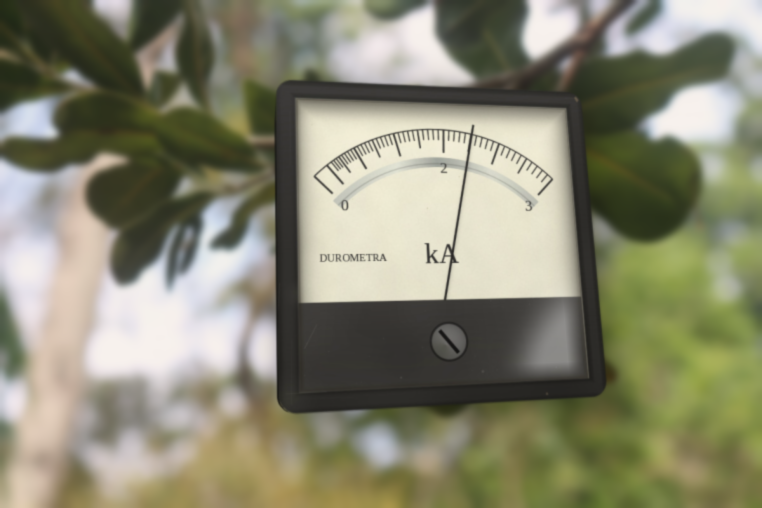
2.25 kA
